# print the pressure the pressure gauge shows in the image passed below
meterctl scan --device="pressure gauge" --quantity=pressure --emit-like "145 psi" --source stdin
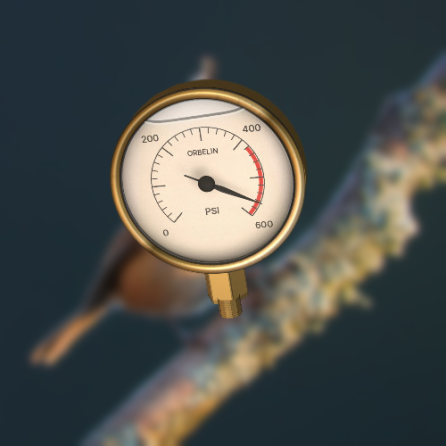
560 psi
